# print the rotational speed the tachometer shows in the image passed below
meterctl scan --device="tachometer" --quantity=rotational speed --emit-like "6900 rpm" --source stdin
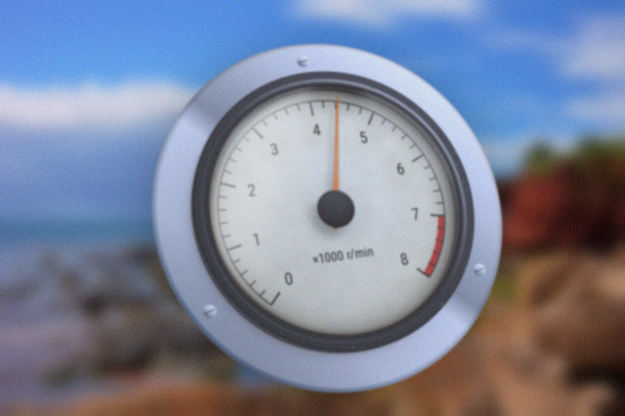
4400 rpm
